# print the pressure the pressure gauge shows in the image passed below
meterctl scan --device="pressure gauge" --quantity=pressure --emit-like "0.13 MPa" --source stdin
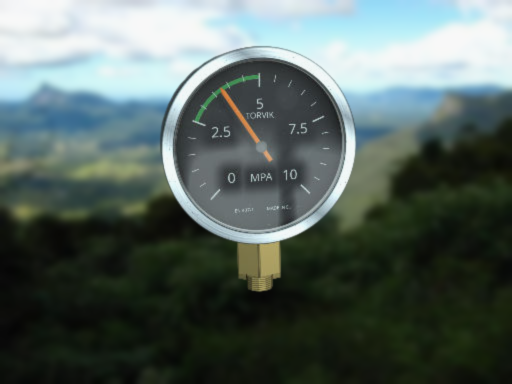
3.75 MPa
